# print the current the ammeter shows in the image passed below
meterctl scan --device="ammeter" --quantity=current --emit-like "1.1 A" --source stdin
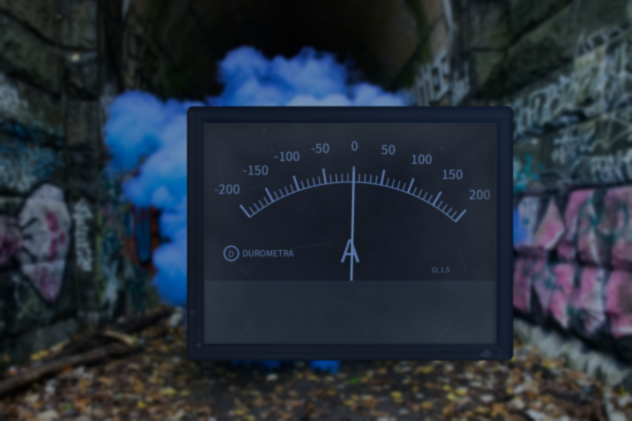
0 A
